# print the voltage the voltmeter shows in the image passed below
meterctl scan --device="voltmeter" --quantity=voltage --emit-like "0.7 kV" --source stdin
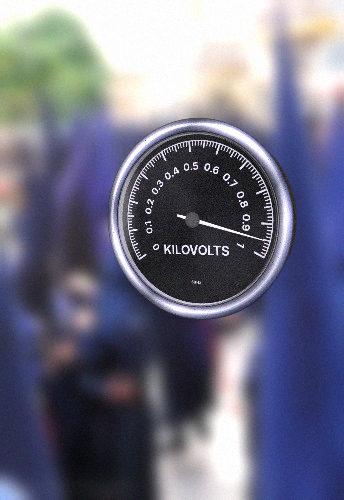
0.95 kV
